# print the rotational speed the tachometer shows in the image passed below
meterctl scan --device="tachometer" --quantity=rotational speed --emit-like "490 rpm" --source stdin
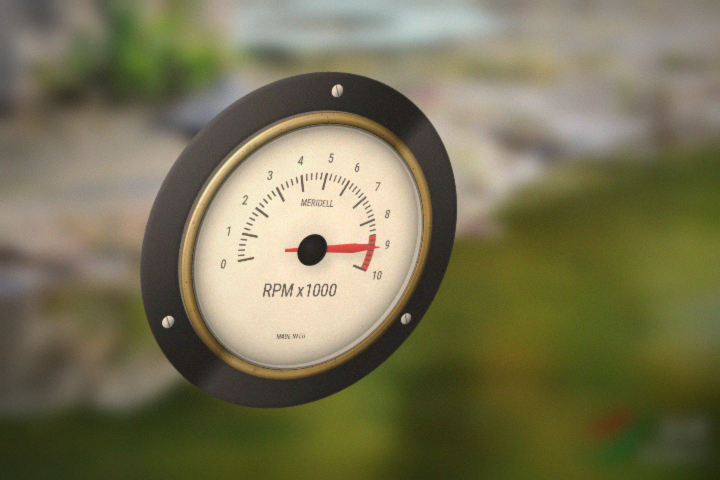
9000 rpm
